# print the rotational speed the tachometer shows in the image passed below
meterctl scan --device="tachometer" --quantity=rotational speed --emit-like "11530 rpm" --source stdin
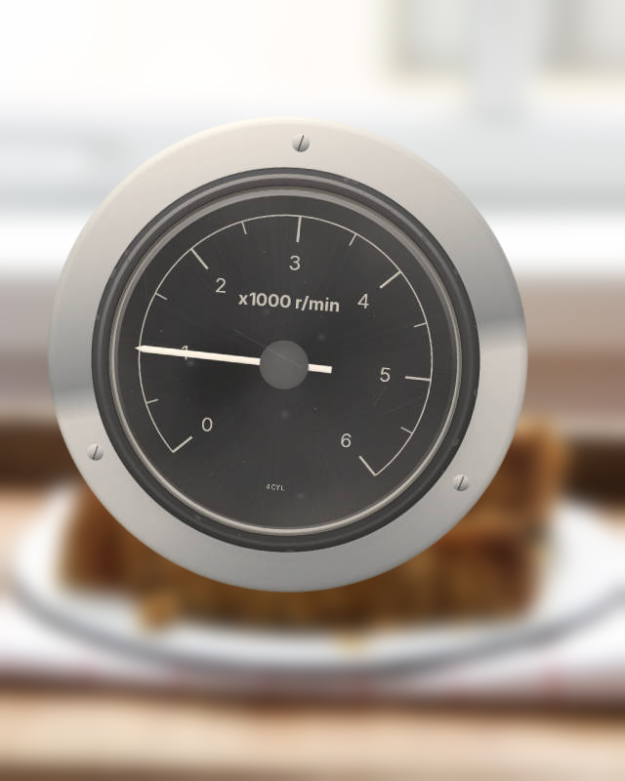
1000 rpm
